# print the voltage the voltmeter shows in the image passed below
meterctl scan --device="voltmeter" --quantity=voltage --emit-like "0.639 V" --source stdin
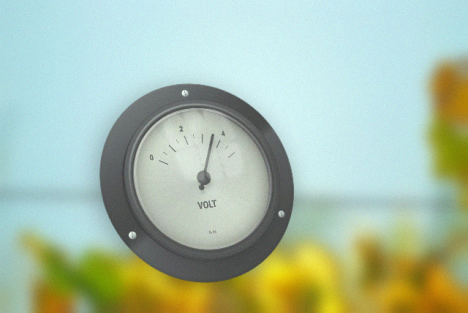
3.5 V
